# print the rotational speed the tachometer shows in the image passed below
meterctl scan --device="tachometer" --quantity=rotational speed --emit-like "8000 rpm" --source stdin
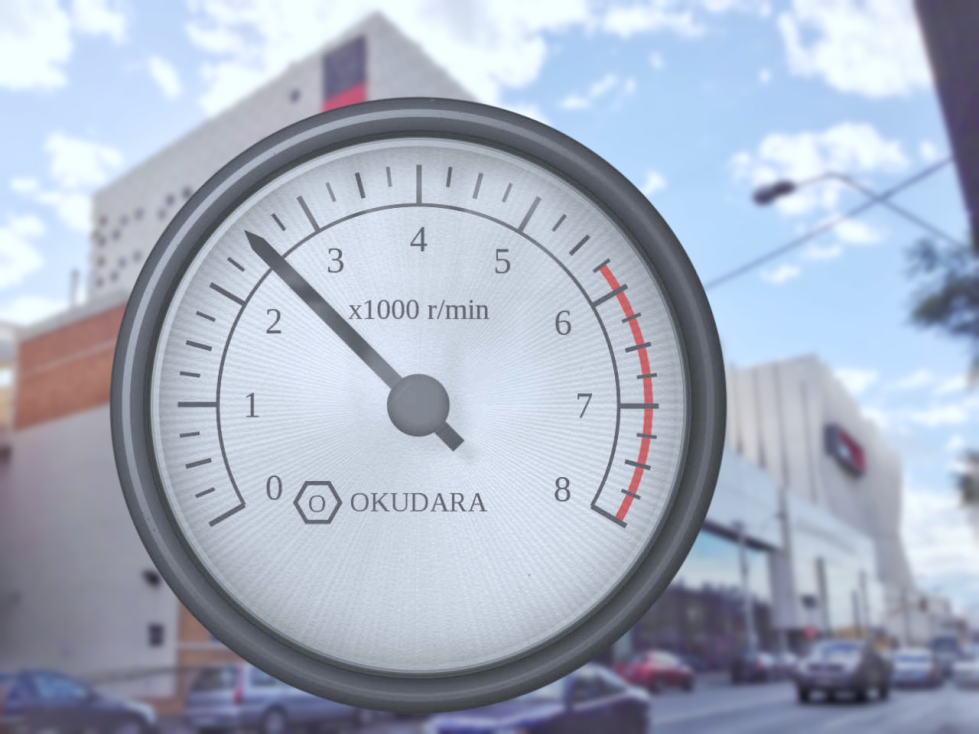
2500 rpm
